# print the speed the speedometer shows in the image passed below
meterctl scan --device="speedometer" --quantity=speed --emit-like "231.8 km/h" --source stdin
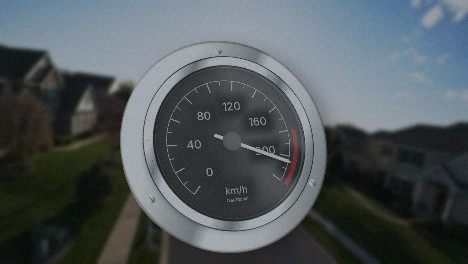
205 km/h
